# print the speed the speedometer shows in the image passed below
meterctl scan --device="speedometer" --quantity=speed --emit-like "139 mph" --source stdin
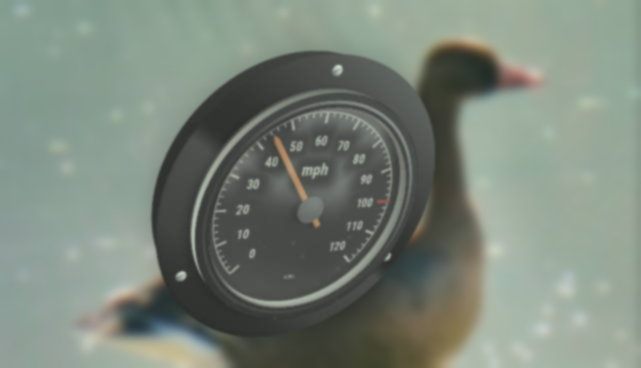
44 mph
